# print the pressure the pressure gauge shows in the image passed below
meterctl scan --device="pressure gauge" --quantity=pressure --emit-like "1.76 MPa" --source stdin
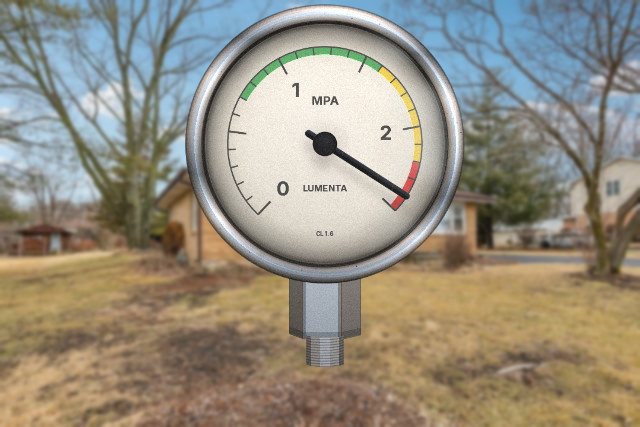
2.4 MPa
